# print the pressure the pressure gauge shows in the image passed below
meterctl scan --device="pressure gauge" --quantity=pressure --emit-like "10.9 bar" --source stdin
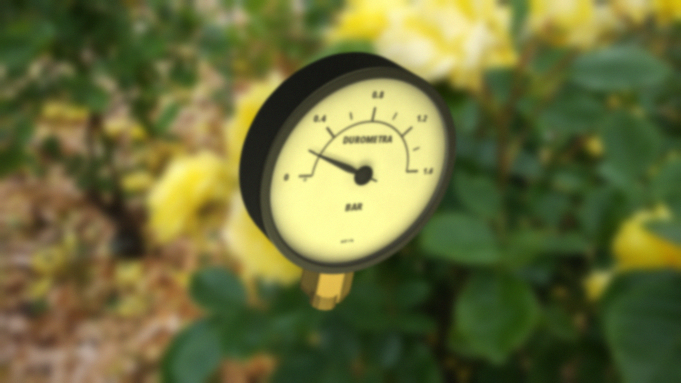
0.2 bar
